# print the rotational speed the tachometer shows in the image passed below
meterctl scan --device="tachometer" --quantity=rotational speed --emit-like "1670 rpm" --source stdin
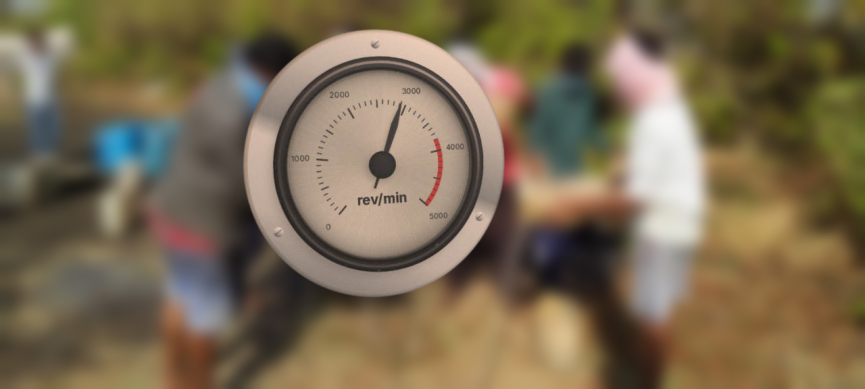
2900 rpm
